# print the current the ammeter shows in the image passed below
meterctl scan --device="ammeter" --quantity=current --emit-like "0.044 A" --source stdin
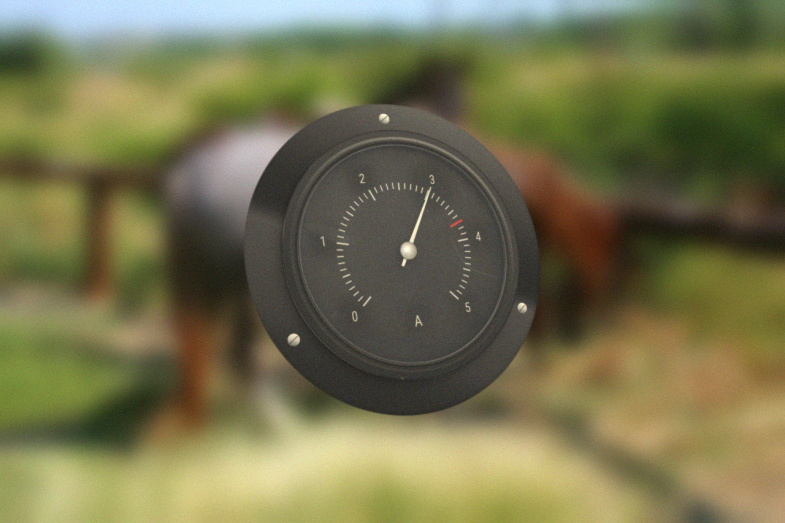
3 A
